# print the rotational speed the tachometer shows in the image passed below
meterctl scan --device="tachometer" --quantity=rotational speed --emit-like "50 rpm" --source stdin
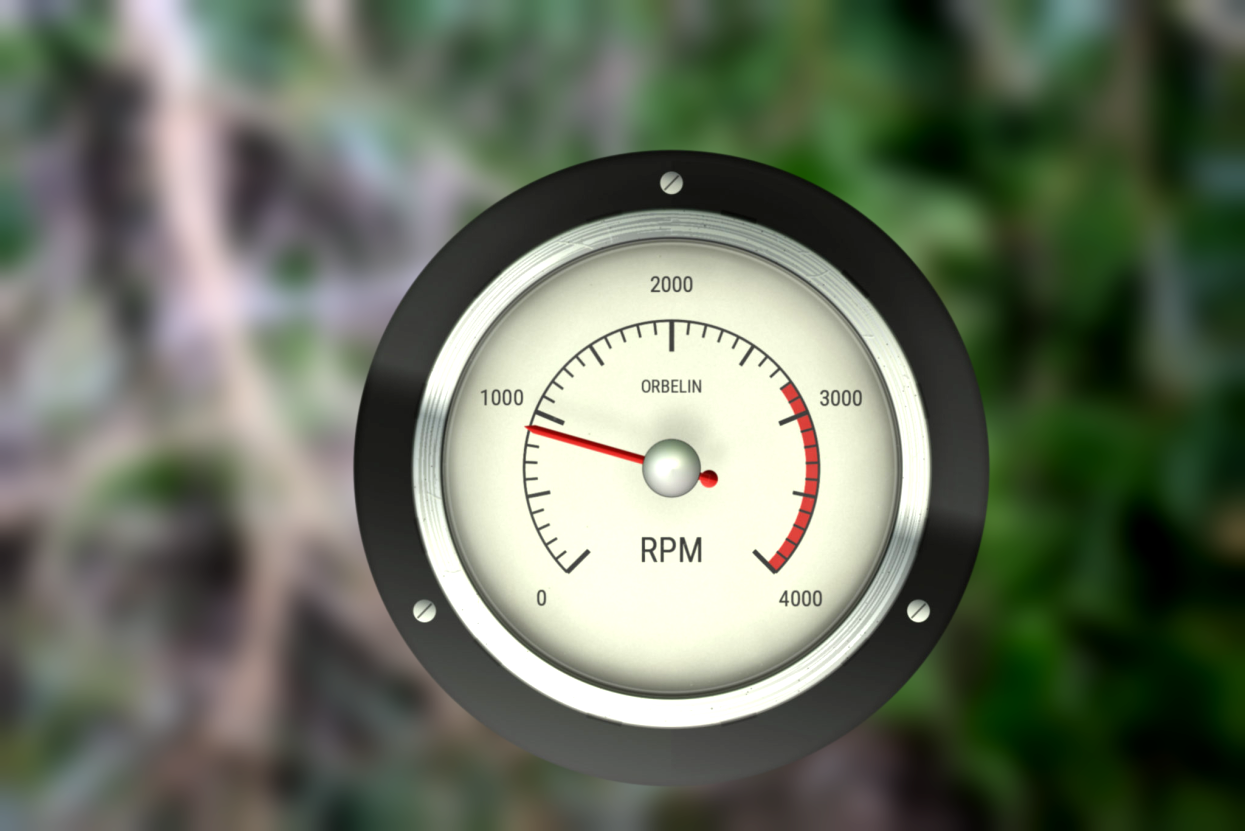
900 rpm
